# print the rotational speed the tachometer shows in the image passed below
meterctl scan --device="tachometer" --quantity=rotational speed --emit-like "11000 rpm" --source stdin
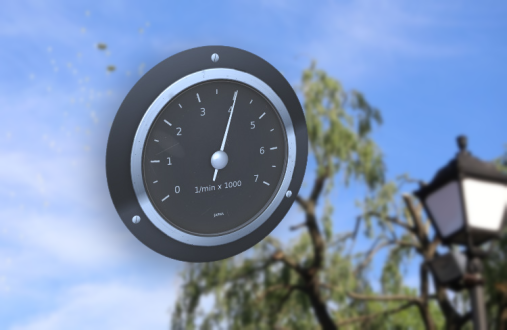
4000 rpm
